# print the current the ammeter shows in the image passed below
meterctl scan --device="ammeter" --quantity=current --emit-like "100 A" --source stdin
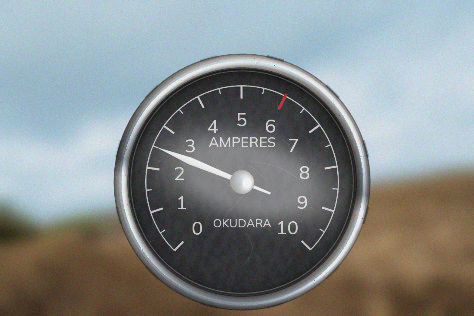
2.5 A
